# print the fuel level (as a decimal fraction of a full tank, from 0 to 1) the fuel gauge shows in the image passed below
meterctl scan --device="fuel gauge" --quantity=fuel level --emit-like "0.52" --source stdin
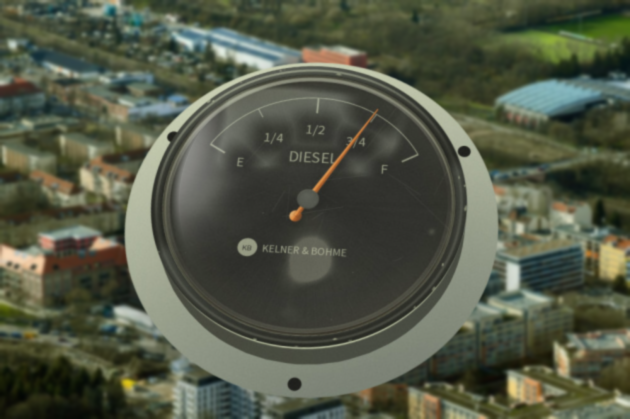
0.75
